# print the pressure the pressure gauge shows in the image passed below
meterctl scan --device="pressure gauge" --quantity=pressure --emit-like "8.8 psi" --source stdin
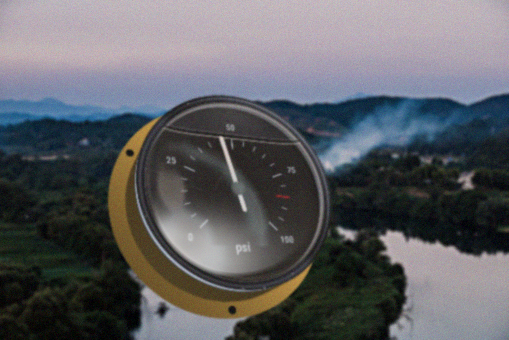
45 psi
